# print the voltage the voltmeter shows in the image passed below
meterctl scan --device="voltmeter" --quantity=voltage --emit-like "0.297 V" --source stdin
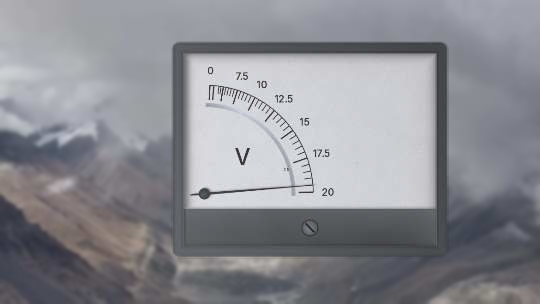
19.5 V
